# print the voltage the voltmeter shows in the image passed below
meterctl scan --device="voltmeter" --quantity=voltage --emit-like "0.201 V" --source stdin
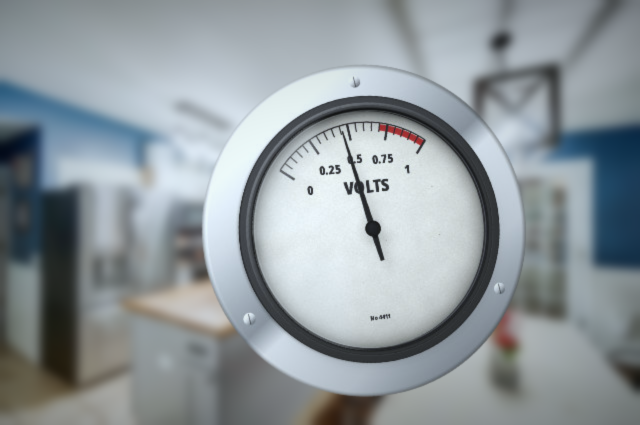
0.45 V
